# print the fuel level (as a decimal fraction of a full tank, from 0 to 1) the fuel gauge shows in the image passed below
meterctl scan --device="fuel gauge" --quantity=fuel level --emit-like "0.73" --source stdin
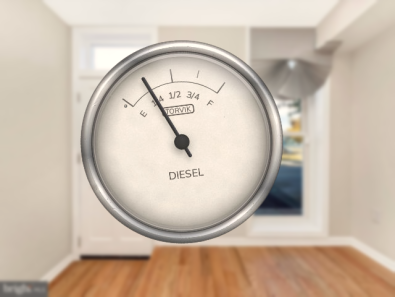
0.25
